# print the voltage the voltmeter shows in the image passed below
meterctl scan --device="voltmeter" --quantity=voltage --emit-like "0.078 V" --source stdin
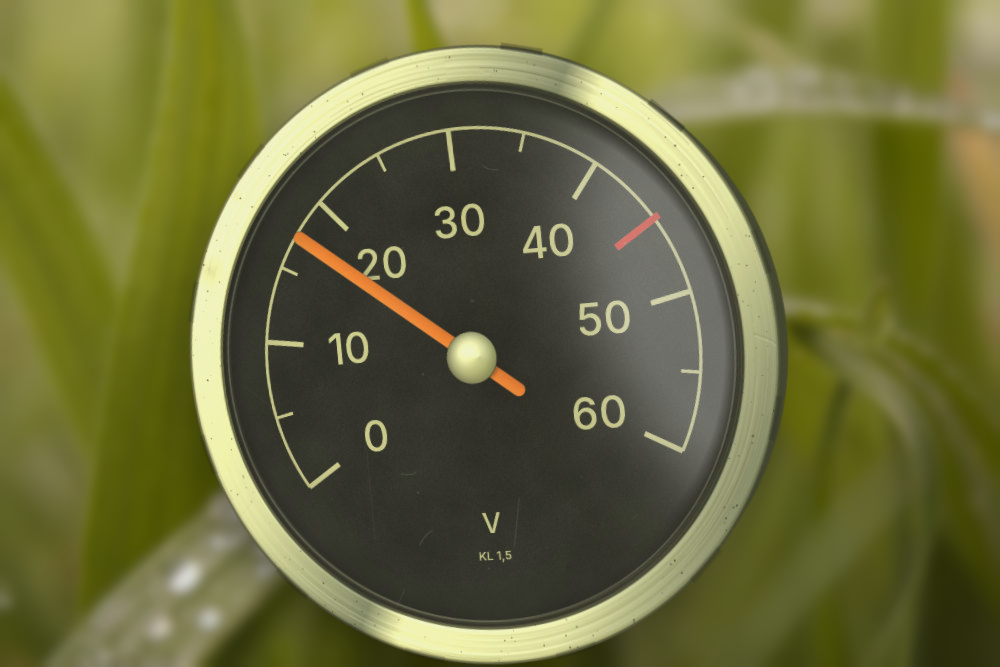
17.5 V
